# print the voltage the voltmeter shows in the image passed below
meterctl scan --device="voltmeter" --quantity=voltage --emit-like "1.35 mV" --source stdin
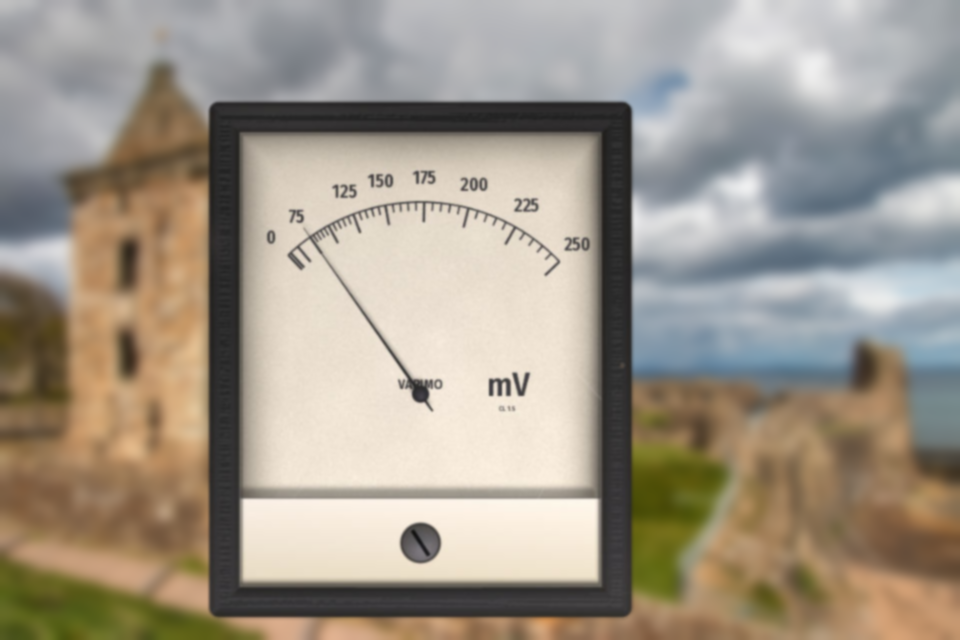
75 mV
